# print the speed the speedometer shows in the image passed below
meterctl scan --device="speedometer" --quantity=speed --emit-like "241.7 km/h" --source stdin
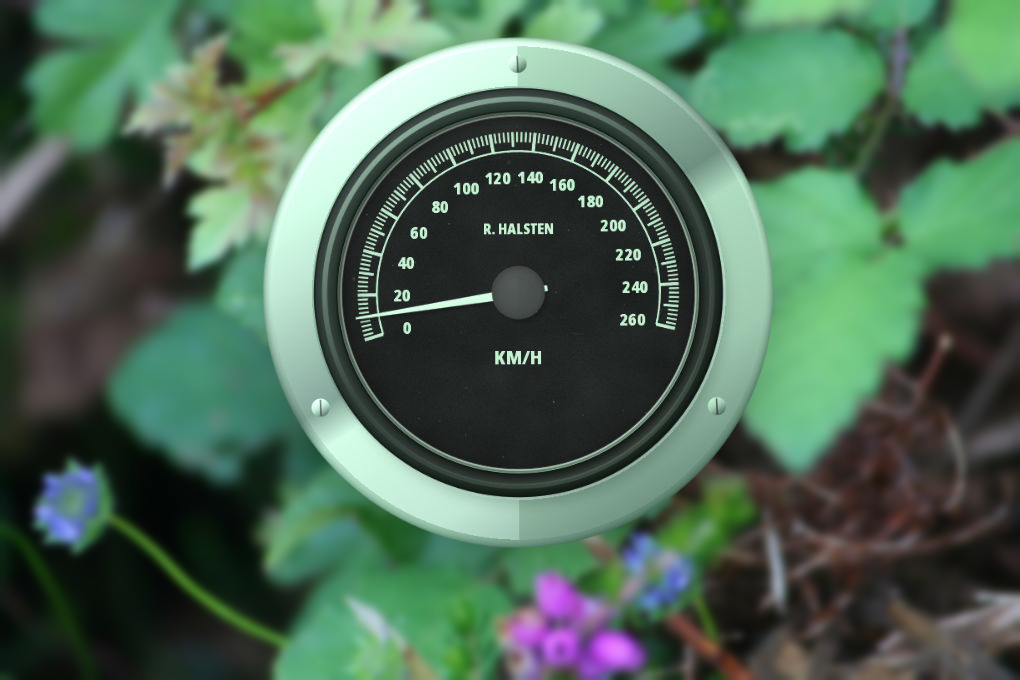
10 km/h
